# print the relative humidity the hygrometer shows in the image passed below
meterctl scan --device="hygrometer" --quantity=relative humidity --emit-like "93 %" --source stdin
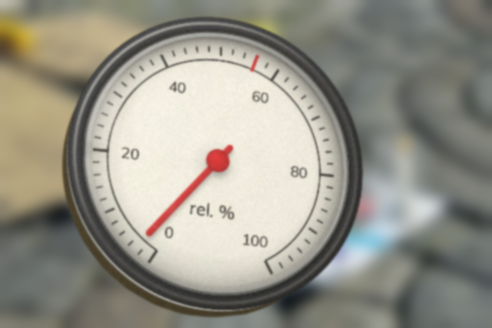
3 %
